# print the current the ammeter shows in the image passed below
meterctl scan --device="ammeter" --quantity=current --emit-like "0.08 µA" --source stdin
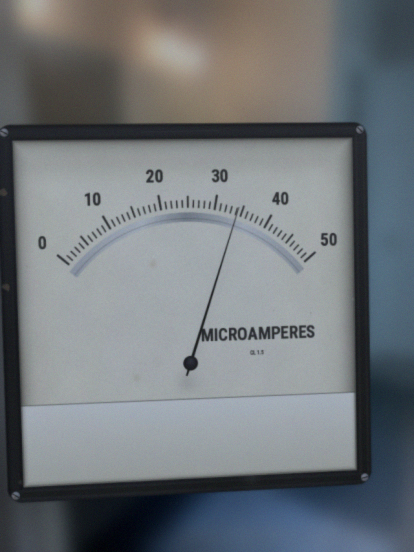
34 µA
